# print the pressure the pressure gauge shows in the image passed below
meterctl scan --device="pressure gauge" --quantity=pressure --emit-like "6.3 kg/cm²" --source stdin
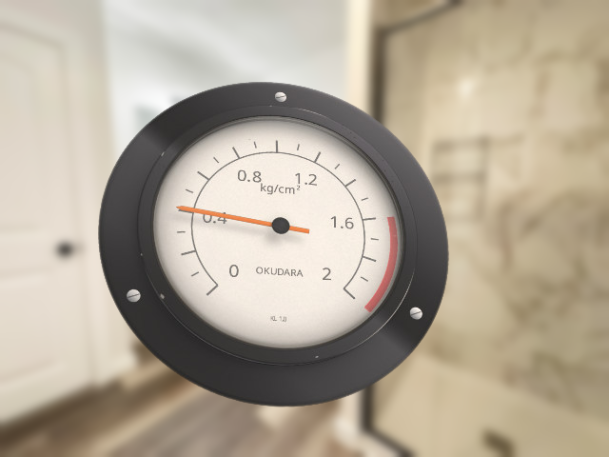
0.4 kg/cm²
